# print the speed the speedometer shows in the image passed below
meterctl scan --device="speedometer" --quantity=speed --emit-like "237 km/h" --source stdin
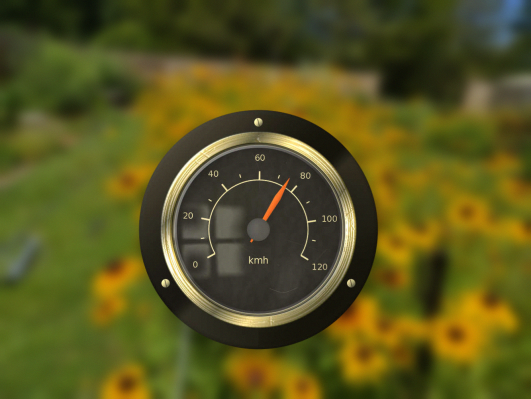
75 km/h
